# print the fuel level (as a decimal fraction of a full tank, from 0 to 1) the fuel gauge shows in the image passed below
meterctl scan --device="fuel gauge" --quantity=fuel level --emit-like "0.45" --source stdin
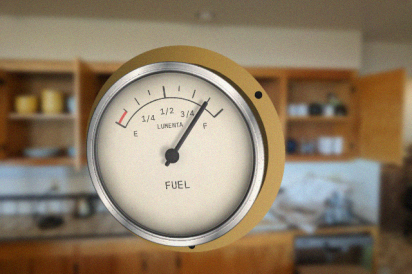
0.875
